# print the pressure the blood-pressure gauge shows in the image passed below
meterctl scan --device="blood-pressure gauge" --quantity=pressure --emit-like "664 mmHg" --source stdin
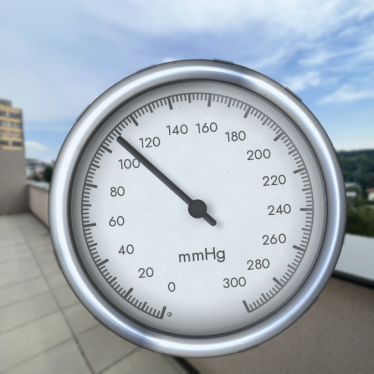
108 mmHg
